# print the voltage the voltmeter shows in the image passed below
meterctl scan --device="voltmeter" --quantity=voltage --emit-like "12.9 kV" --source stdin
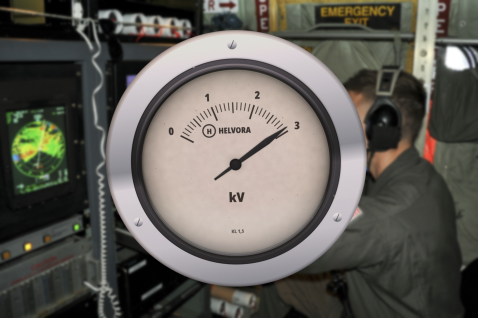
2.9 kV
